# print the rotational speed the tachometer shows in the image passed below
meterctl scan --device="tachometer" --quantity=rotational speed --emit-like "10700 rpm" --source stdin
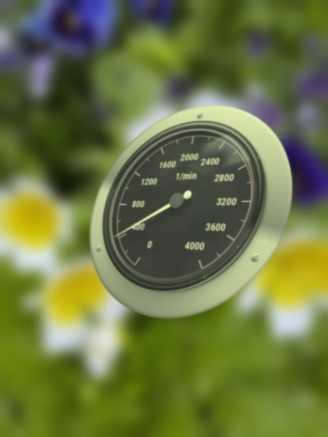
400 rpm
